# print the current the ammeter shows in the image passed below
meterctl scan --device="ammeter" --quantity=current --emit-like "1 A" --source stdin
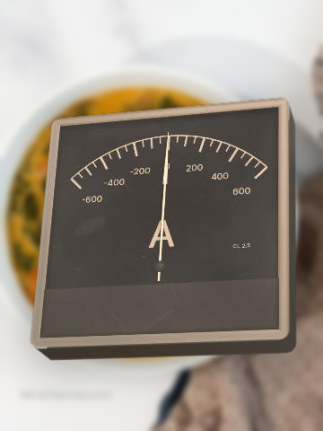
0 A
